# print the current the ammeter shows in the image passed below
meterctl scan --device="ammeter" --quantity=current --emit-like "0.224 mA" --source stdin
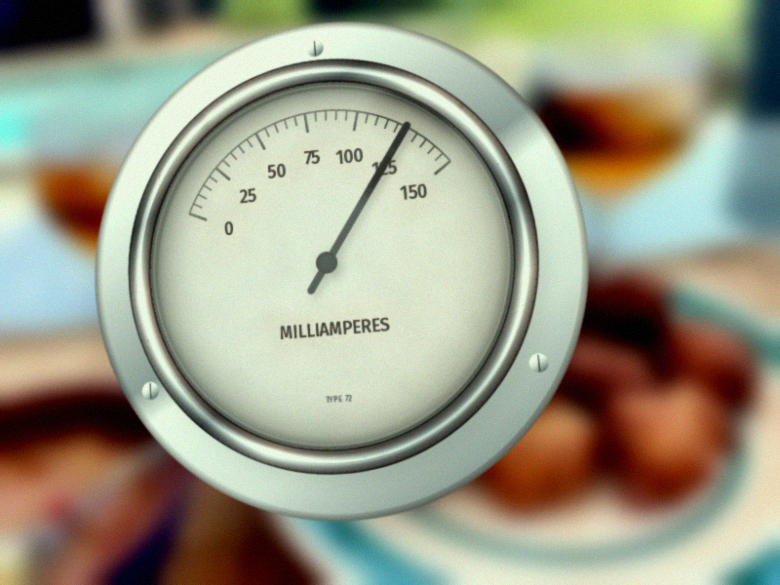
125 mA
